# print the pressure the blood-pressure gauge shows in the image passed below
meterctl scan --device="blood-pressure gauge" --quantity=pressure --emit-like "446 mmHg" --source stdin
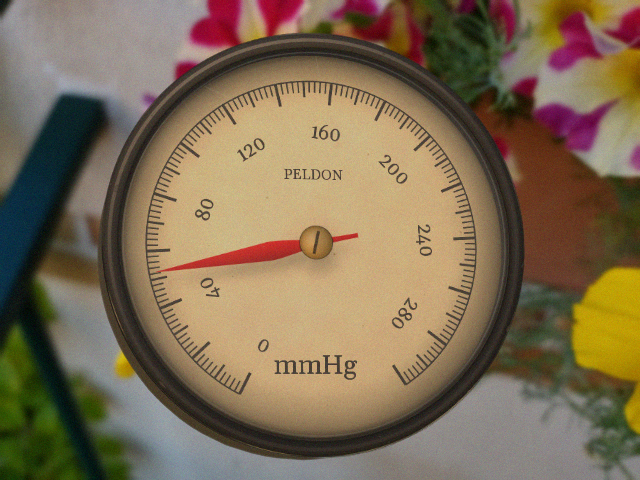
52 mmHg
